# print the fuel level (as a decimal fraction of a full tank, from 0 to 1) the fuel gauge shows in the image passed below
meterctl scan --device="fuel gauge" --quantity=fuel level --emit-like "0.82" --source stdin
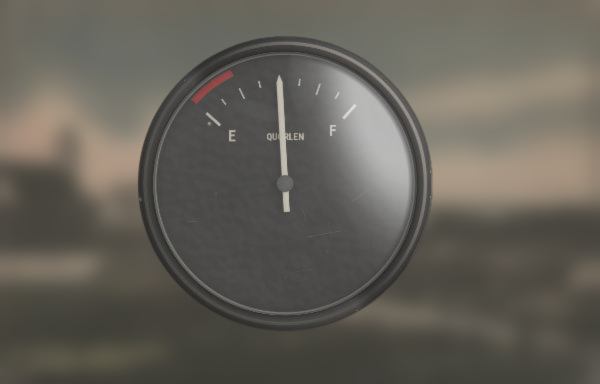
0.5
